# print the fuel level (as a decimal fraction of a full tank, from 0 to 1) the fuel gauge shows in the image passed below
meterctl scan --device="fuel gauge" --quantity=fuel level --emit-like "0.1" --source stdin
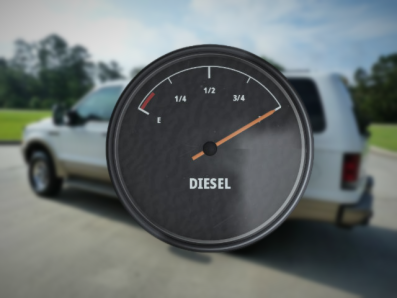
1
